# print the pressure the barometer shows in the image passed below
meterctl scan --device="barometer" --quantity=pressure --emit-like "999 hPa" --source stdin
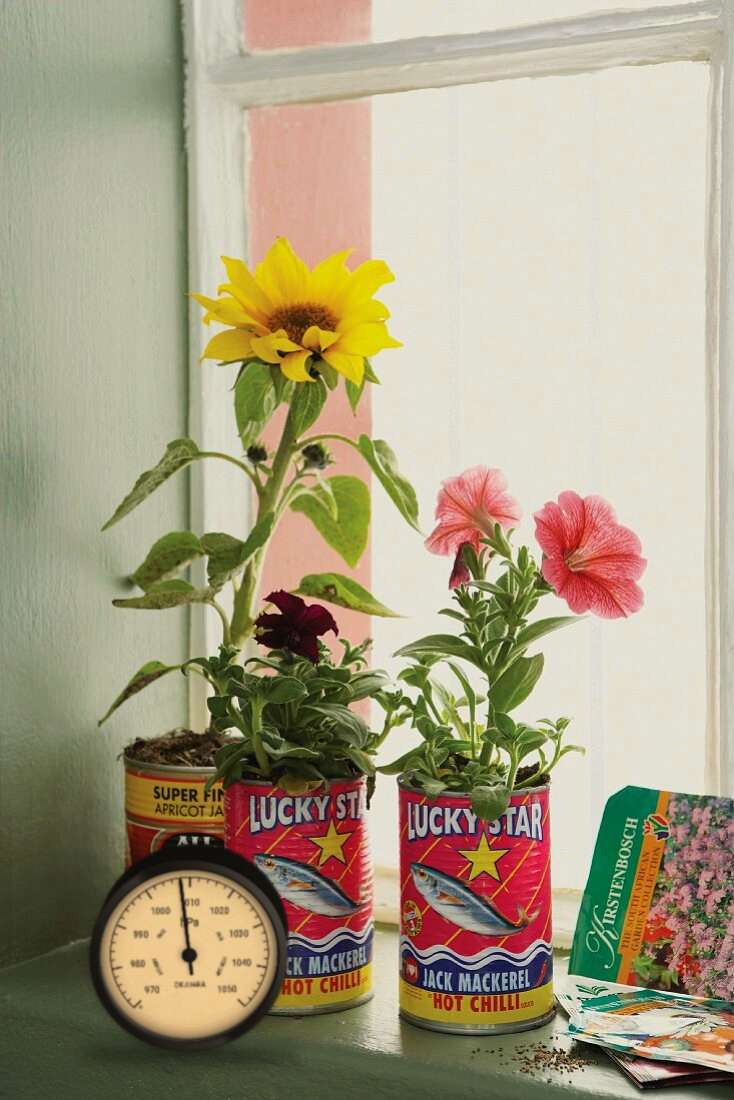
1008 hPa
